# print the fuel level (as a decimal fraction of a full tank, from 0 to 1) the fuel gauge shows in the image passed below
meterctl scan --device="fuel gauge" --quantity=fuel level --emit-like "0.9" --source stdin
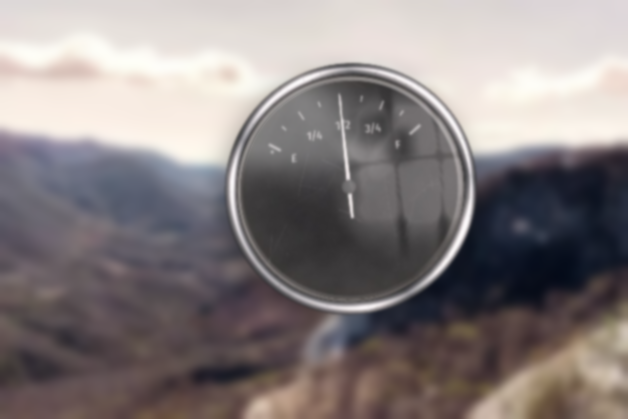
0.5
